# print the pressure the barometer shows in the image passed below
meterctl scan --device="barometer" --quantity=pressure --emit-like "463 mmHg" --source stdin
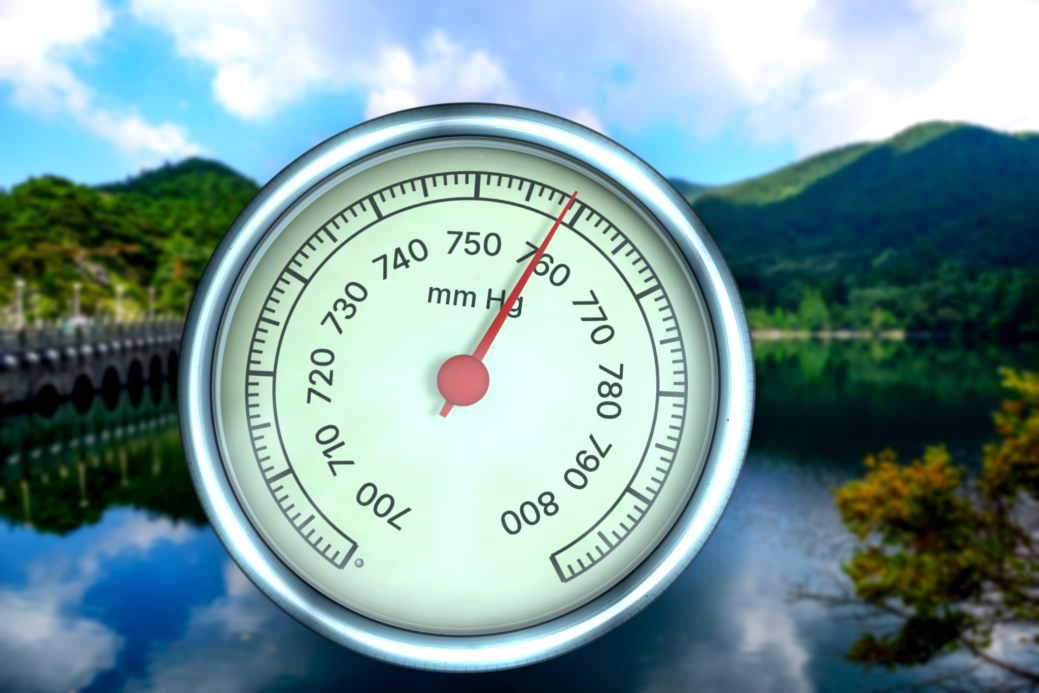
759 mmHg
